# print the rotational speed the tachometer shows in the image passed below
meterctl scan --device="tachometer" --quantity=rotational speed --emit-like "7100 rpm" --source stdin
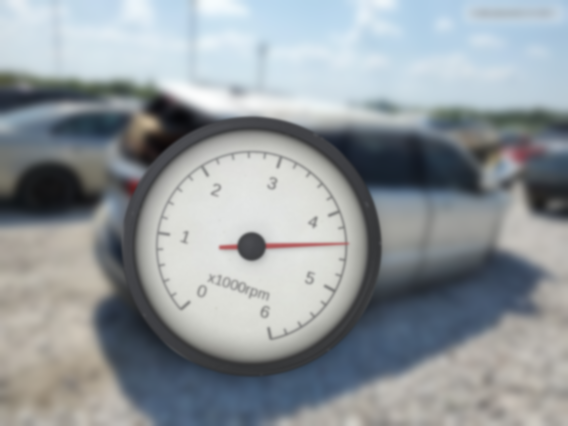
4400 rpm
